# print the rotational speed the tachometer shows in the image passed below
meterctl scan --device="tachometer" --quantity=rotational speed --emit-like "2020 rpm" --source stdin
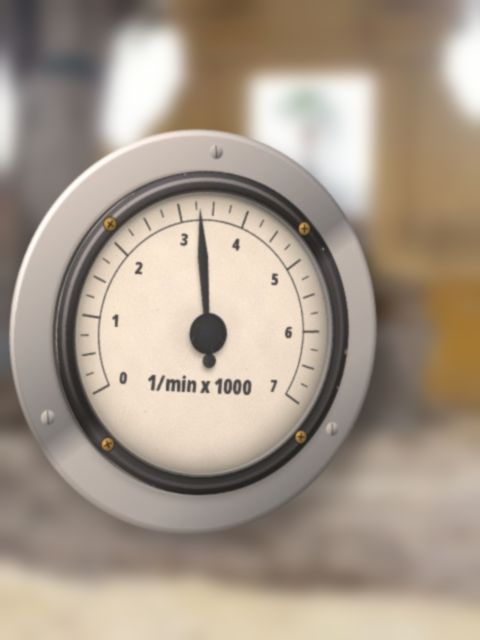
3250 rpm
